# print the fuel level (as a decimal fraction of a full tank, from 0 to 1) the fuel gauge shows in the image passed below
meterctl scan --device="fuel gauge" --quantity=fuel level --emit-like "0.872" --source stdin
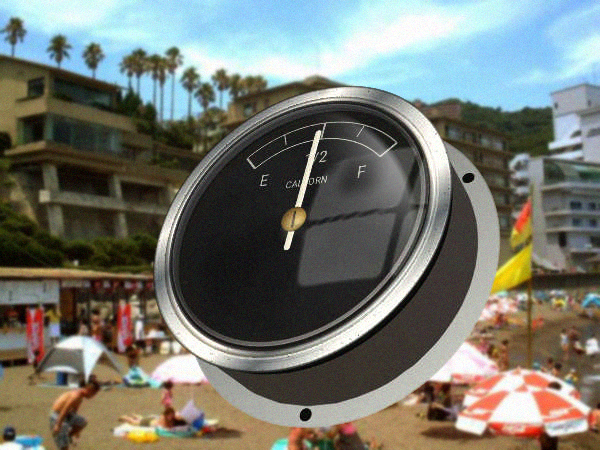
0.5
